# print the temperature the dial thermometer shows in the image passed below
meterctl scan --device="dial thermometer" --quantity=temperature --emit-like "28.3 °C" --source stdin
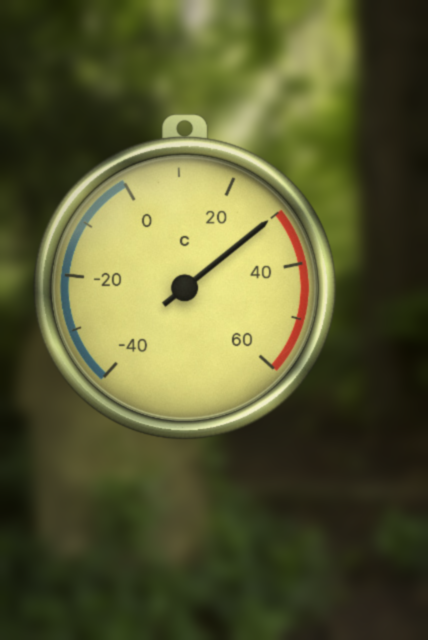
30 °C
